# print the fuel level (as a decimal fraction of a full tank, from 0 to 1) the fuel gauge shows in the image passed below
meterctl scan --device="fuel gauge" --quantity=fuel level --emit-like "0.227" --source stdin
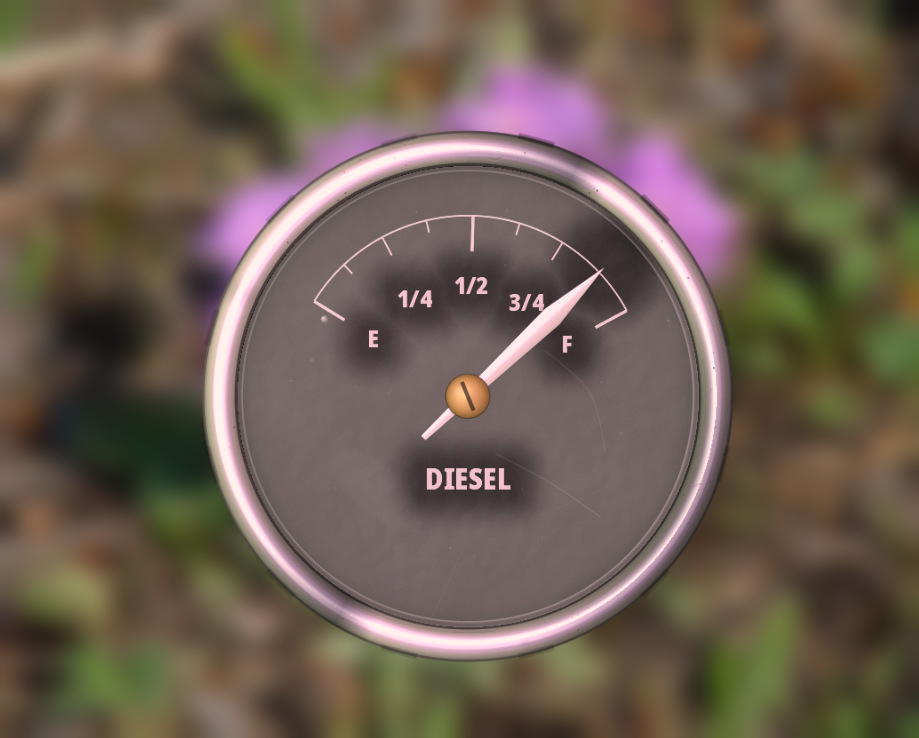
0.875
